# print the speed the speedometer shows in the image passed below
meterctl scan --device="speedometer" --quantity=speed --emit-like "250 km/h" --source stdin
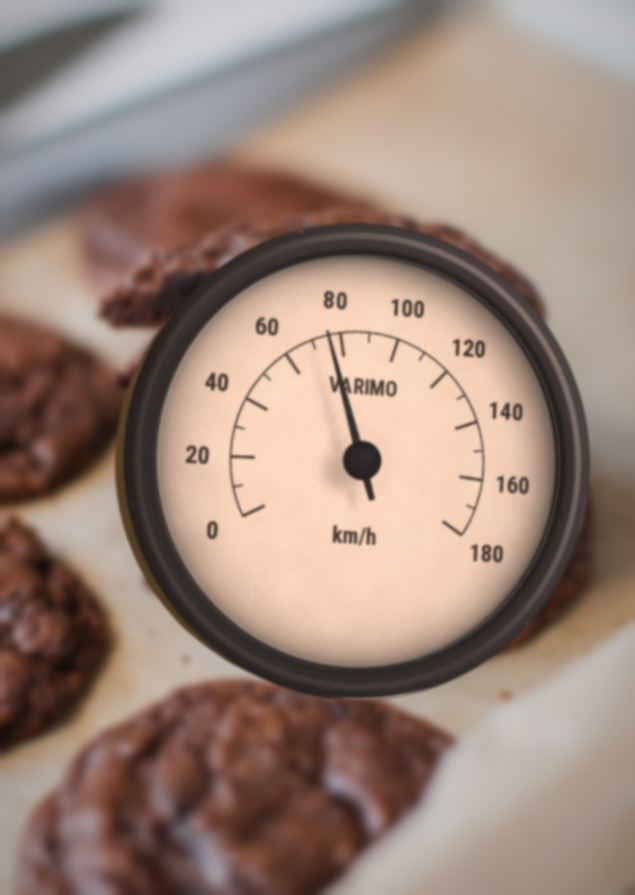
75 km/h
